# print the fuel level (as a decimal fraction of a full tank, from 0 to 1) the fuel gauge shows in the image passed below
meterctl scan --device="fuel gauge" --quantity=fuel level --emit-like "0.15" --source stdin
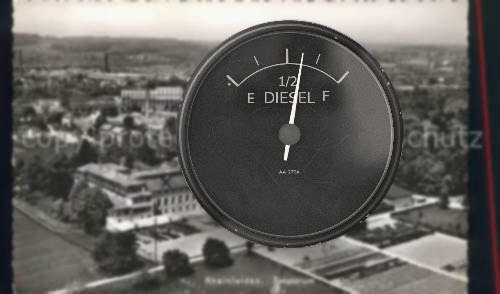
0.625
